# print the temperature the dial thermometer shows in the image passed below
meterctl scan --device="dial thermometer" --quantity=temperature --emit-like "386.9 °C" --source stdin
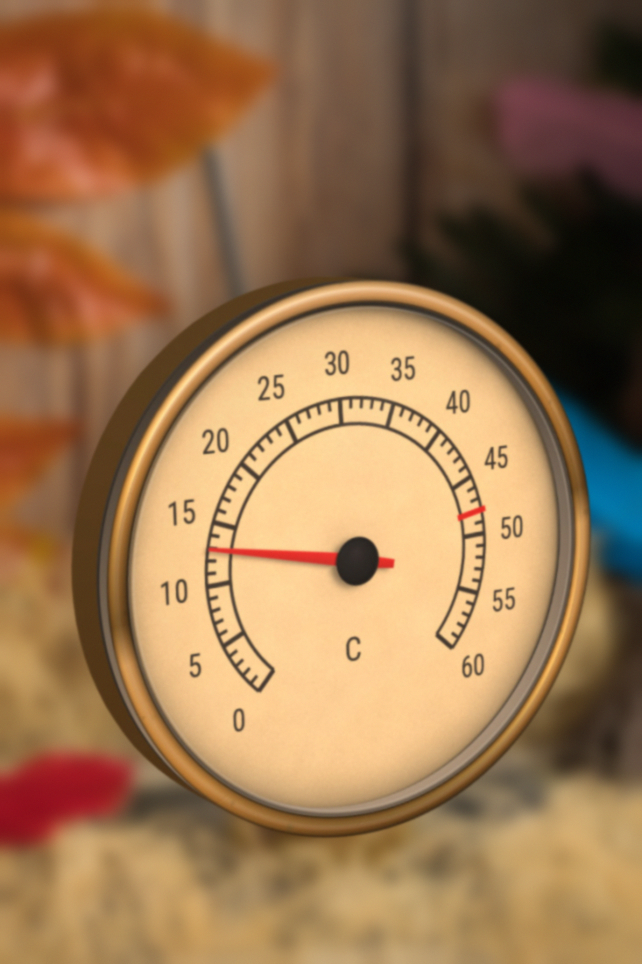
13 °C
